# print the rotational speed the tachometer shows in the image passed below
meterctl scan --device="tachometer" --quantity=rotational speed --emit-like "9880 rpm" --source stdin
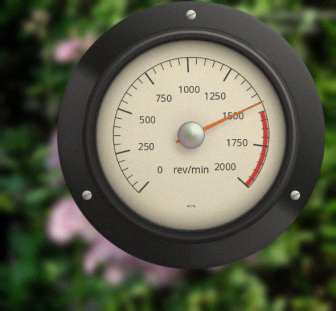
1500 rpm
